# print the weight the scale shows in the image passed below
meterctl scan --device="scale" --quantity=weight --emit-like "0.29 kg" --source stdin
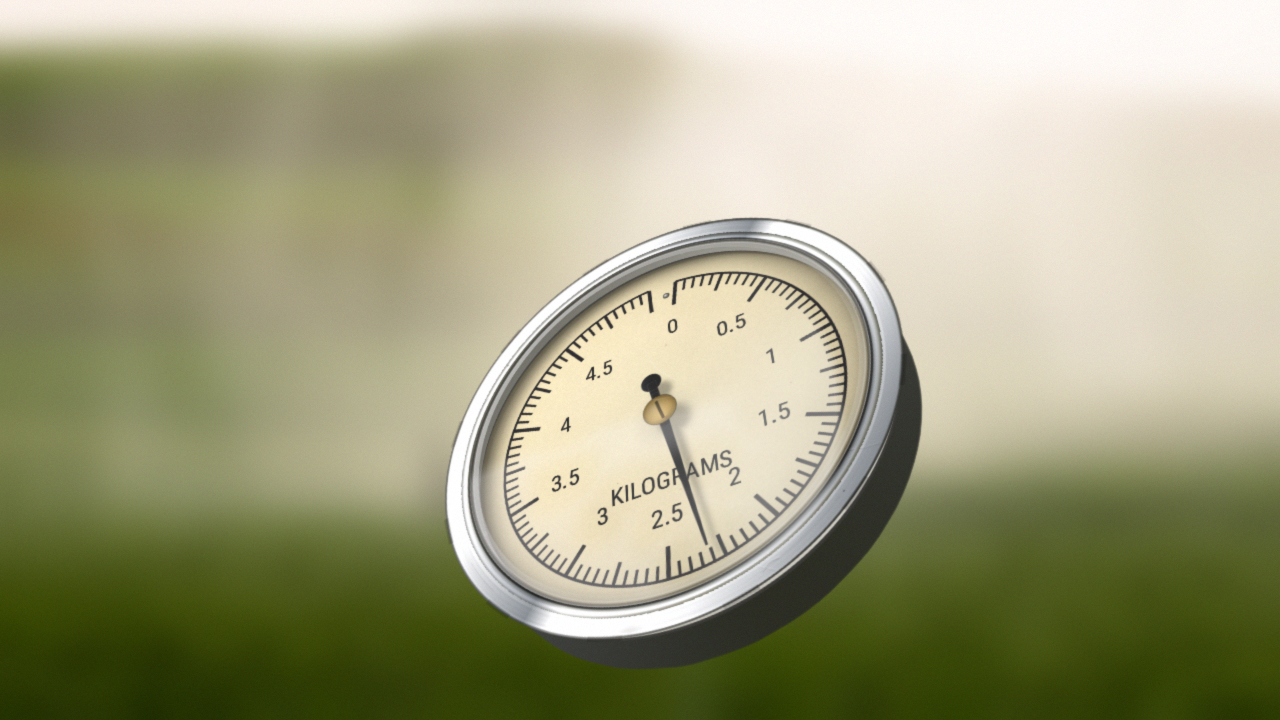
2.3 kg
